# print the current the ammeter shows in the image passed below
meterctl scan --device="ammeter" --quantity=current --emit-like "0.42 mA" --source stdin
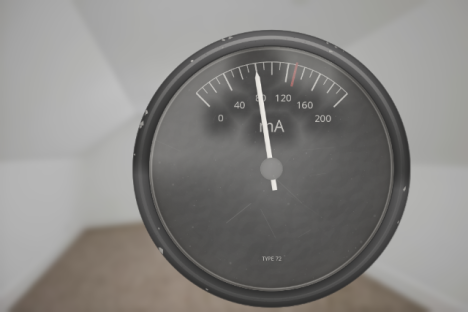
80 mA
